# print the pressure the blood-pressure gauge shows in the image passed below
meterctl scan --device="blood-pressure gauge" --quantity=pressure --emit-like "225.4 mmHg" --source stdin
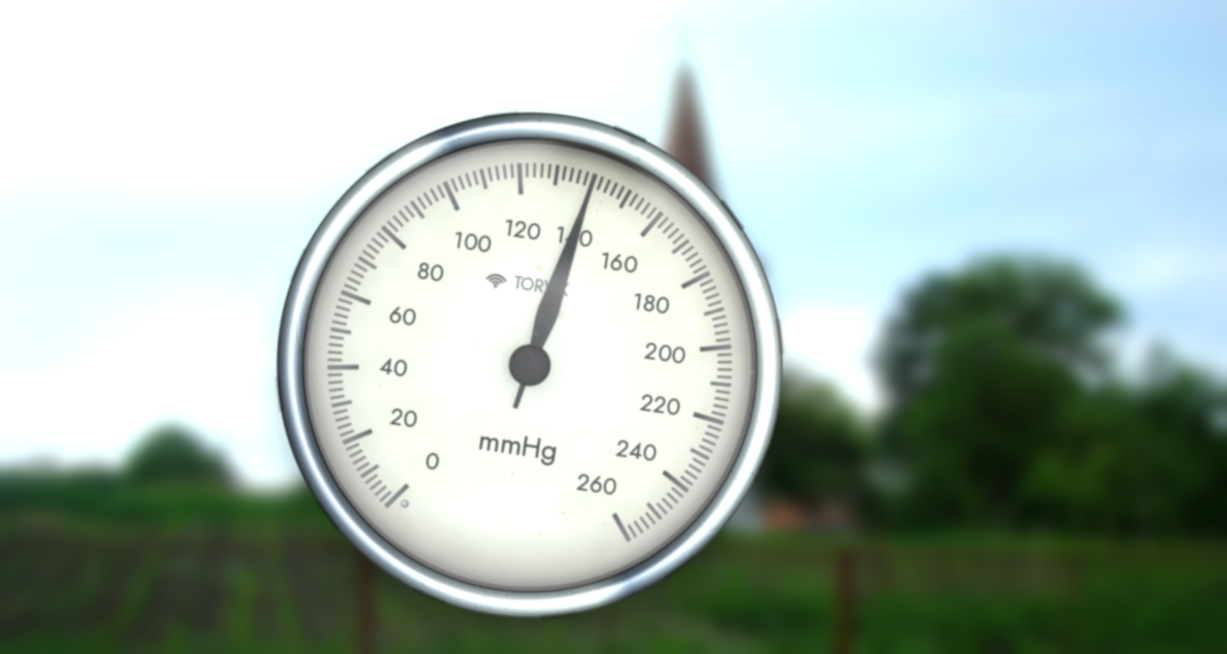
140 mmHg
